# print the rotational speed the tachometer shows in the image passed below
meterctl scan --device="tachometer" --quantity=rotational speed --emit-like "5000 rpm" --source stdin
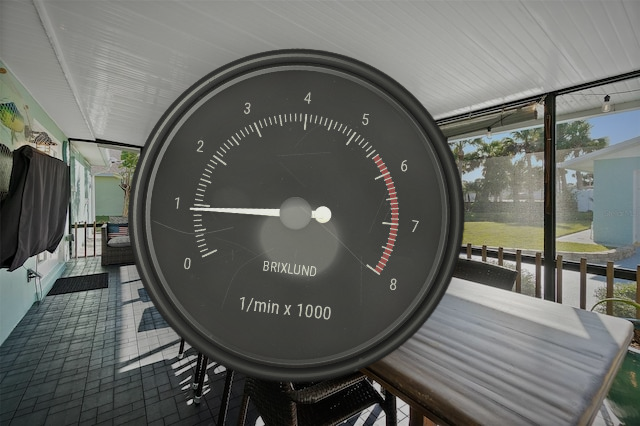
900 rpm
